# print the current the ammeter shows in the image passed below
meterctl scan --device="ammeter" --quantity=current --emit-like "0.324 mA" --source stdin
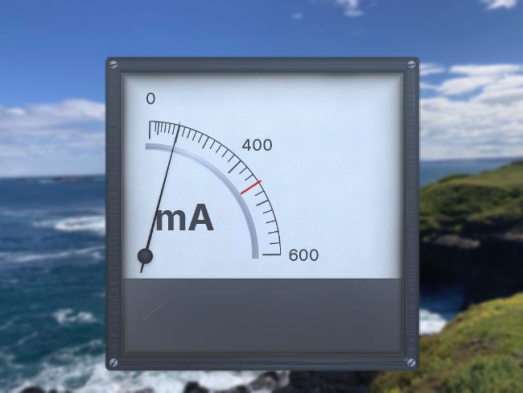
200 mA
